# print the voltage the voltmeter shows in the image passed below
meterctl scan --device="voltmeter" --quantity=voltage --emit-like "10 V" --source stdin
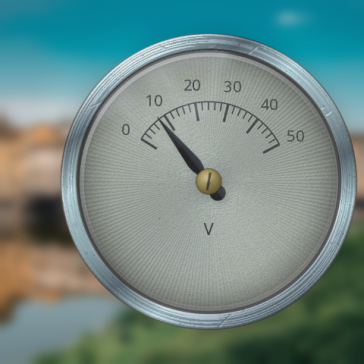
8 V
